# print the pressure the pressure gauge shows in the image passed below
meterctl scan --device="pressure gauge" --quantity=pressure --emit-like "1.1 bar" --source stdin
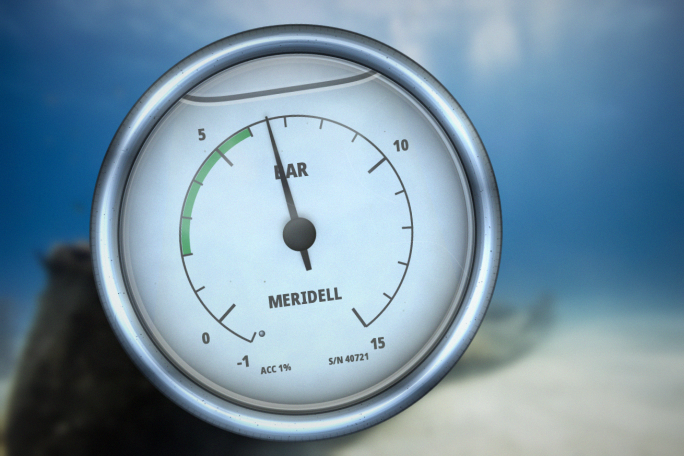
6.5 bar
